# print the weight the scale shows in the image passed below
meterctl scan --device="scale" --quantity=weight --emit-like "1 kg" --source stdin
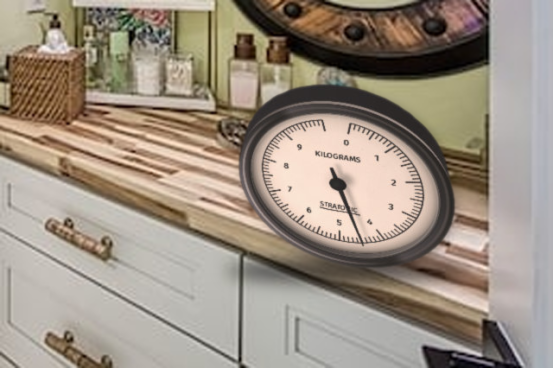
4.5 kg
